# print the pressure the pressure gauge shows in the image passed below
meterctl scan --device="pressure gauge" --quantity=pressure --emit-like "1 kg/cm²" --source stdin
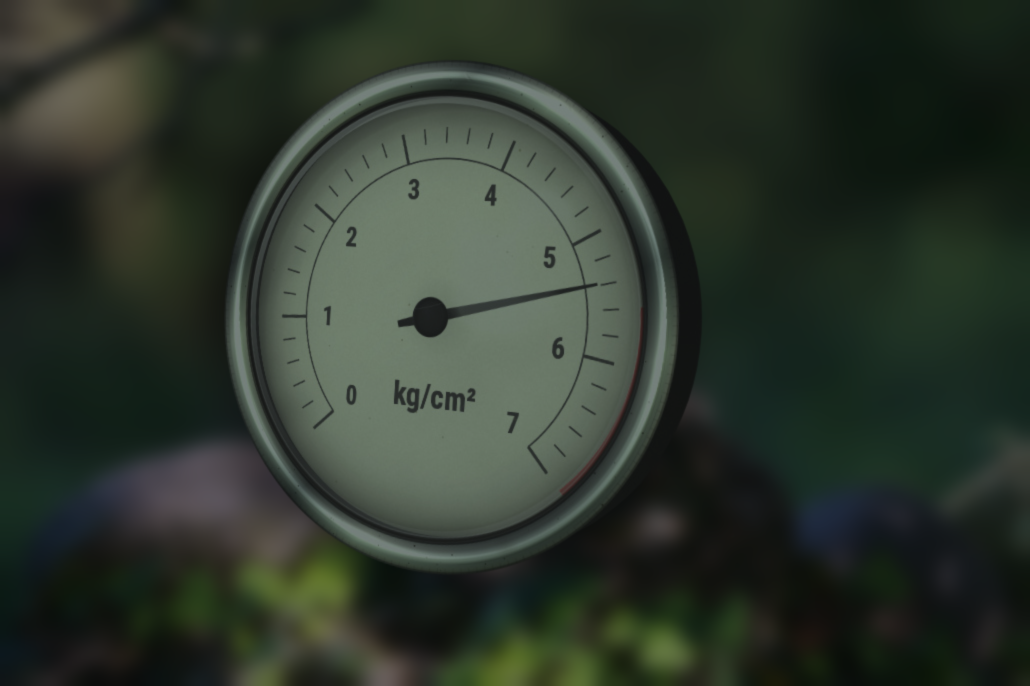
5.4 kg/cm²
